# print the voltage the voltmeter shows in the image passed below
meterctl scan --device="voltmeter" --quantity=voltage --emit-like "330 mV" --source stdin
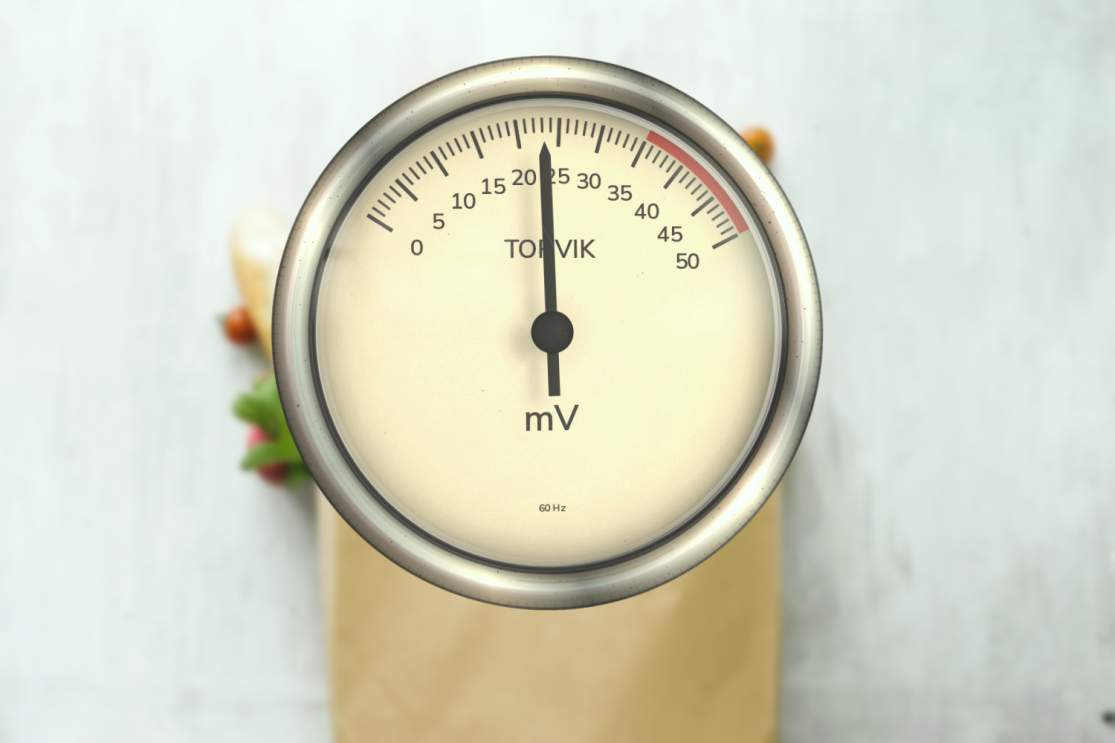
23 mV
